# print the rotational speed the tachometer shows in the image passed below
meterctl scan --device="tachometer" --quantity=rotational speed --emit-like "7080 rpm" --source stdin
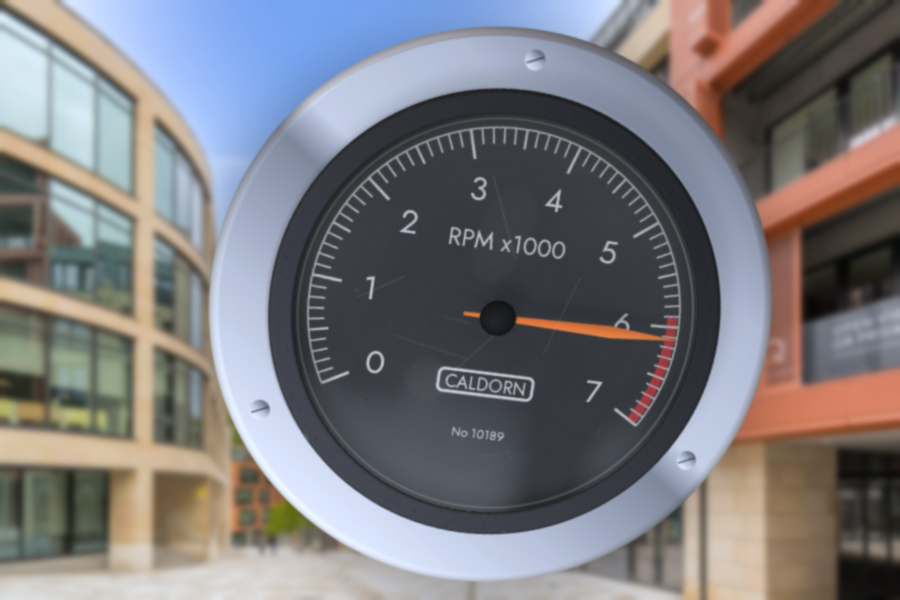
6100 rpm
